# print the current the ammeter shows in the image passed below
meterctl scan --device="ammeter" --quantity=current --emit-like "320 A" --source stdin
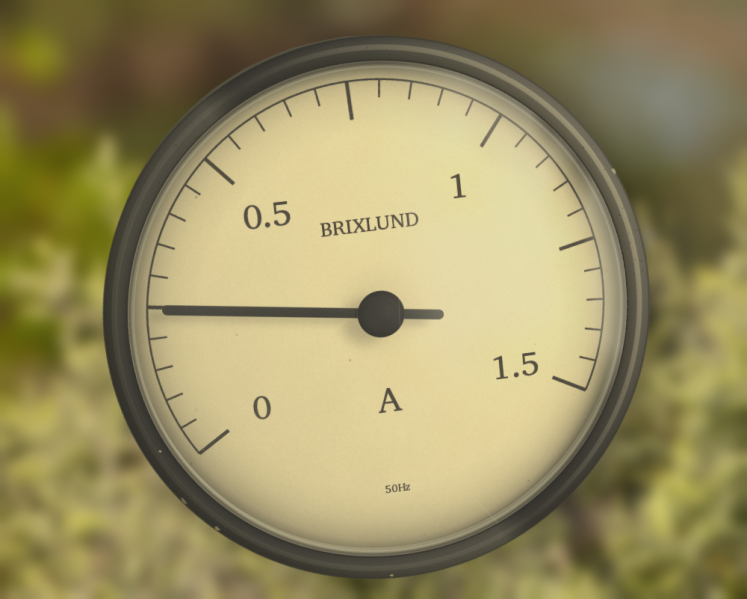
0.25 A
